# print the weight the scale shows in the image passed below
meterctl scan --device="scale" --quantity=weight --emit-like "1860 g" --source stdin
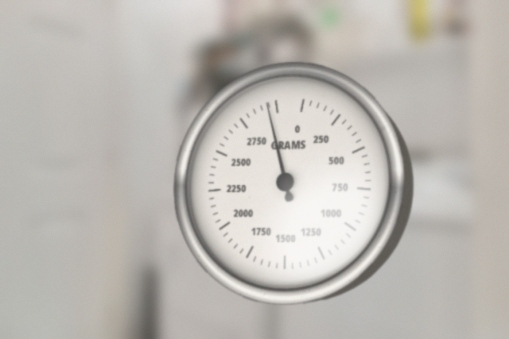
2950 g
